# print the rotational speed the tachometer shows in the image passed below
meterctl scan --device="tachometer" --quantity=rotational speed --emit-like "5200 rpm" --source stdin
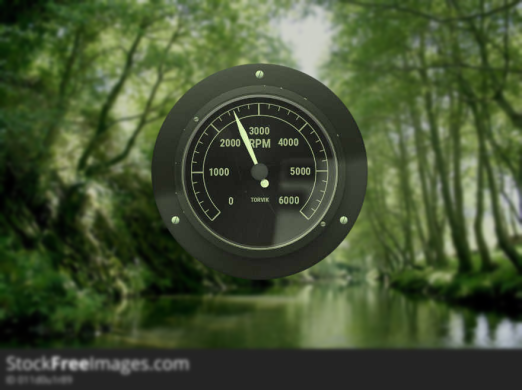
2500 rpm
